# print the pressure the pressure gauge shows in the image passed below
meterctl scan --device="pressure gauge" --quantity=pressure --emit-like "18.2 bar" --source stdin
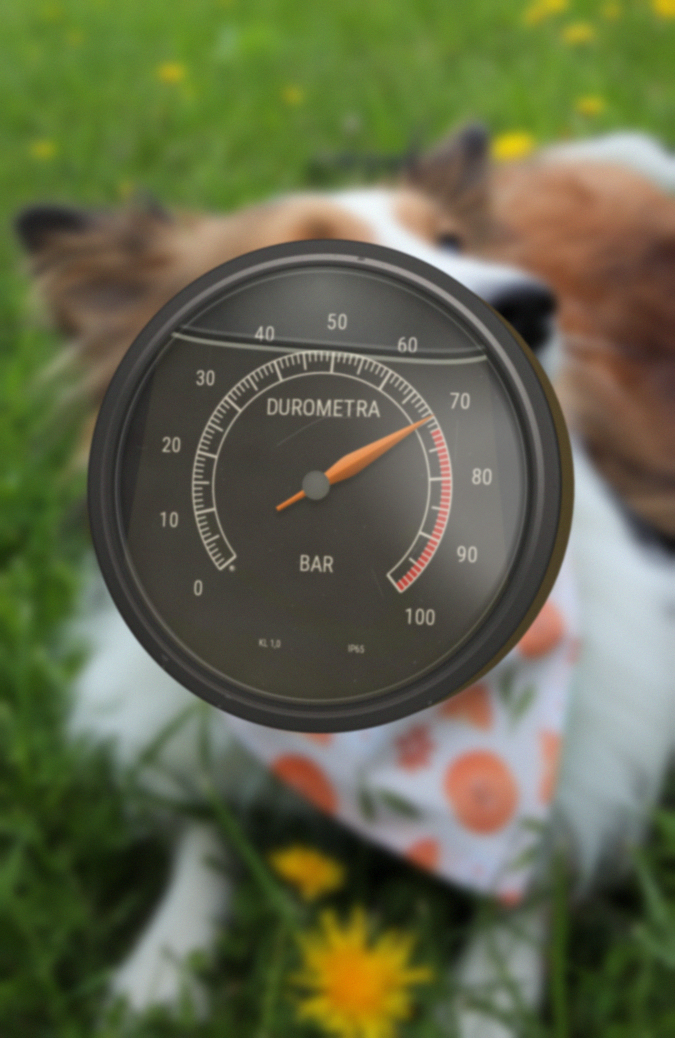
70 bar
